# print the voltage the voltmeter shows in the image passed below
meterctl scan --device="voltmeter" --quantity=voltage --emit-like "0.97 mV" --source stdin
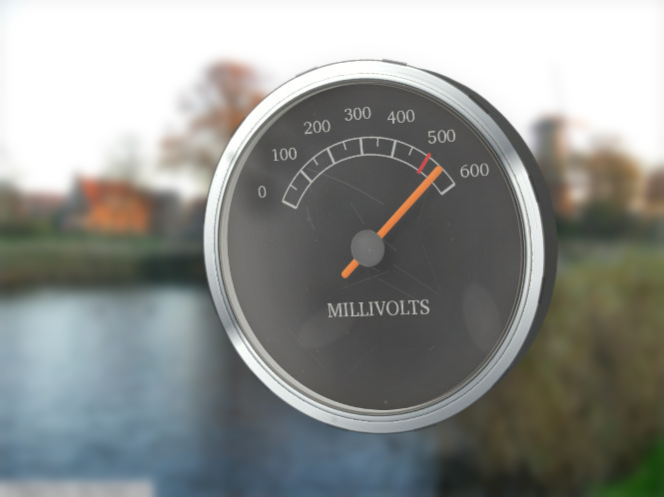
550 mV
